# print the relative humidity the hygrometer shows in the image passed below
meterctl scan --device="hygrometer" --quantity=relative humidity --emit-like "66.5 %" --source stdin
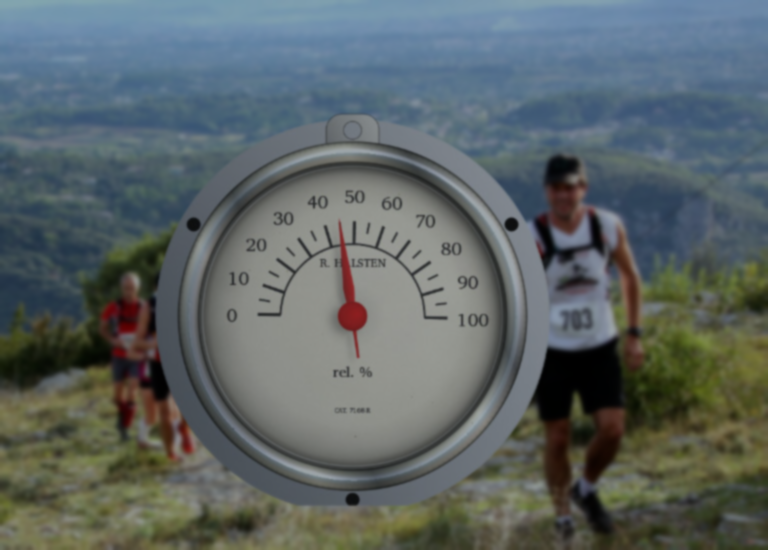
45 %
